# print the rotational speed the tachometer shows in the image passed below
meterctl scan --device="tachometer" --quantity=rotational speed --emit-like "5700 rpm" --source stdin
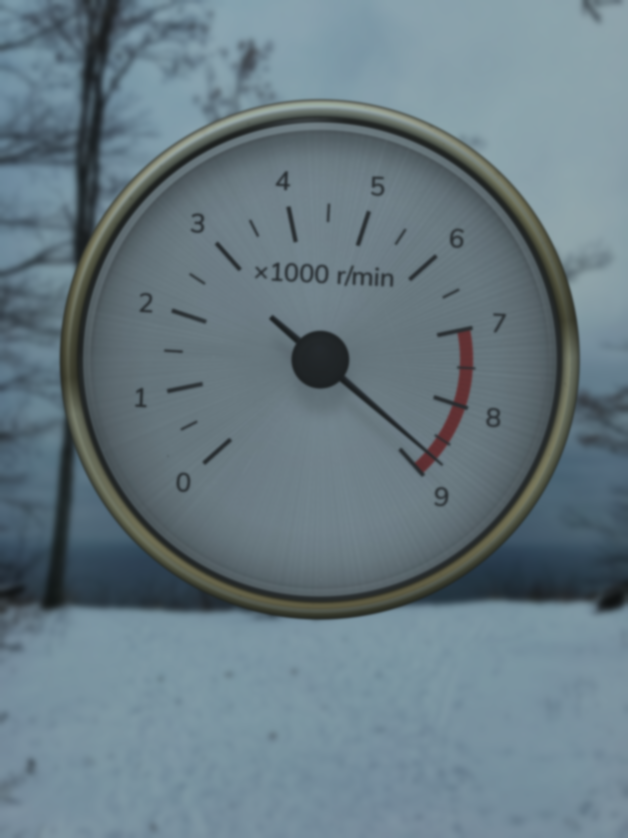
8750 rpm
